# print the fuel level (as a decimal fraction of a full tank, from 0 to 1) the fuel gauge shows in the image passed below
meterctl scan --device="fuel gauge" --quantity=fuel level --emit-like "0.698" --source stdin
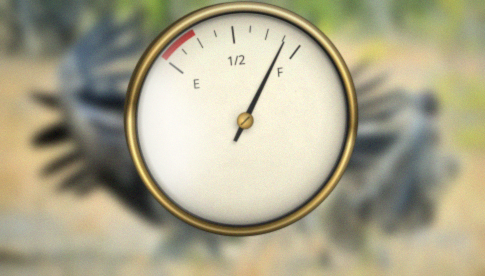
0.875
